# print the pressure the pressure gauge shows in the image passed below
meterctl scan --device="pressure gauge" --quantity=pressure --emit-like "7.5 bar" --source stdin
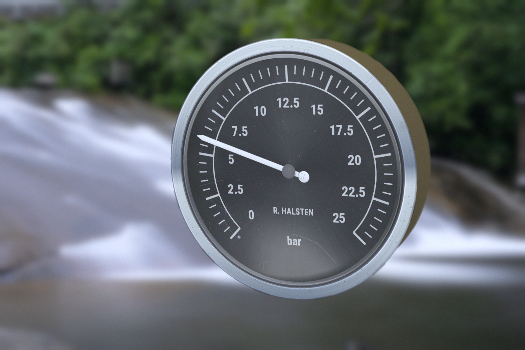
6 bar
